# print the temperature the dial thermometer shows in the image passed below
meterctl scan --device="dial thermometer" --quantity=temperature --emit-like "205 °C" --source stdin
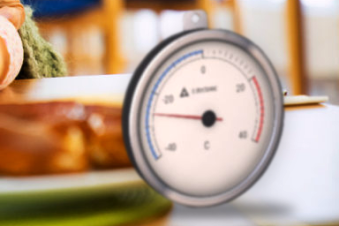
-26 °C
